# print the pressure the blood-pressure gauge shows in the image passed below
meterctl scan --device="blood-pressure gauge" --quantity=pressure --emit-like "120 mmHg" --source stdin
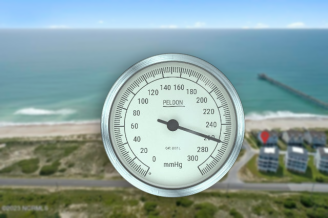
260 mmHg
